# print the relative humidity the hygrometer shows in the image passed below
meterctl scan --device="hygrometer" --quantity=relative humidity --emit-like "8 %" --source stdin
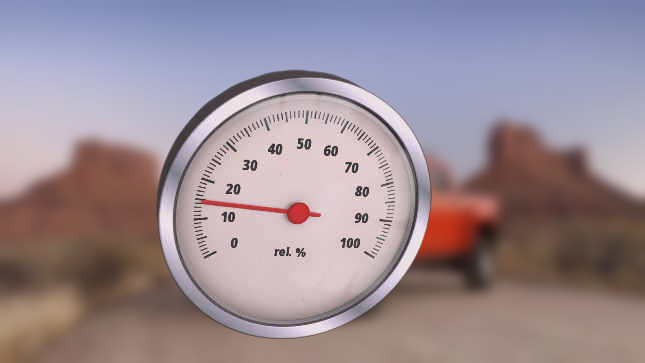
15 %
